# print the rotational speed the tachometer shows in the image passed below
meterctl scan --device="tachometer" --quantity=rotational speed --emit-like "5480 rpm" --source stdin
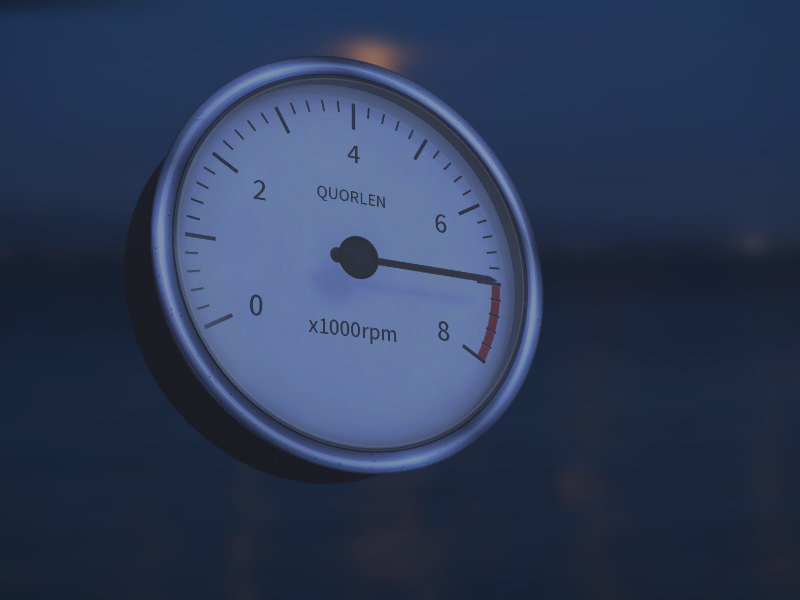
7000 rpm
